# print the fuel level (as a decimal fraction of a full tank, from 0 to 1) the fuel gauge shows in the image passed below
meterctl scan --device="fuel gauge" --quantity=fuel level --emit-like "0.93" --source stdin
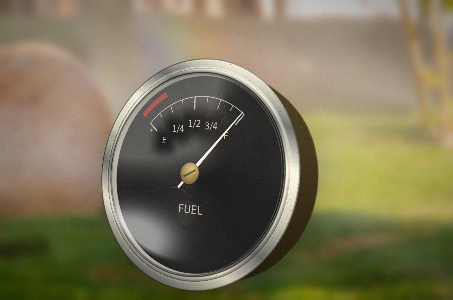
1
